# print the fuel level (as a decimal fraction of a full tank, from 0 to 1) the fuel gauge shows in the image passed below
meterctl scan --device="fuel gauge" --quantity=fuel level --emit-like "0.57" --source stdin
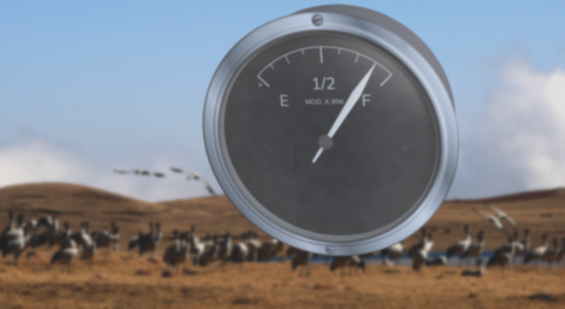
0.875
